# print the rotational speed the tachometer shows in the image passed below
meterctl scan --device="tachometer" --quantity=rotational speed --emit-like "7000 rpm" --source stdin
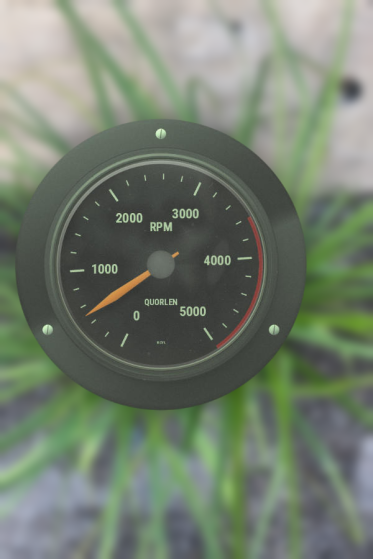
500 rpm
